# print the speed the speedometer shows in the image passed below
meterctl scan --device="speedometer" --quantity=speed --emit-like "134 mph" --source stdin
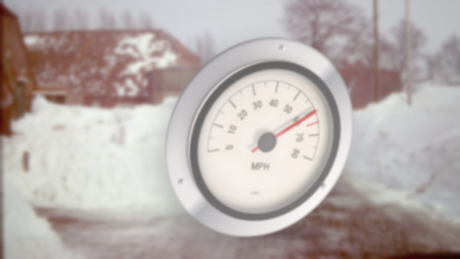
60 mph
